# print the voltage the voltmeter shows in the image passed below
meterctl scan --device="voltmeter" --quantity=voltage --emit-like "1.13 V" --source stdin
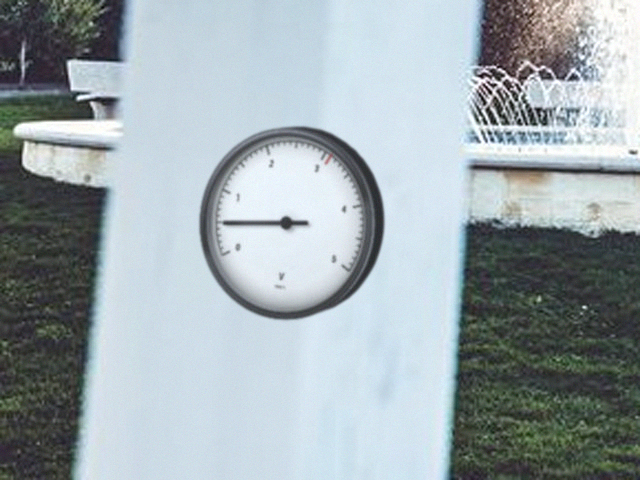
0.5 V
